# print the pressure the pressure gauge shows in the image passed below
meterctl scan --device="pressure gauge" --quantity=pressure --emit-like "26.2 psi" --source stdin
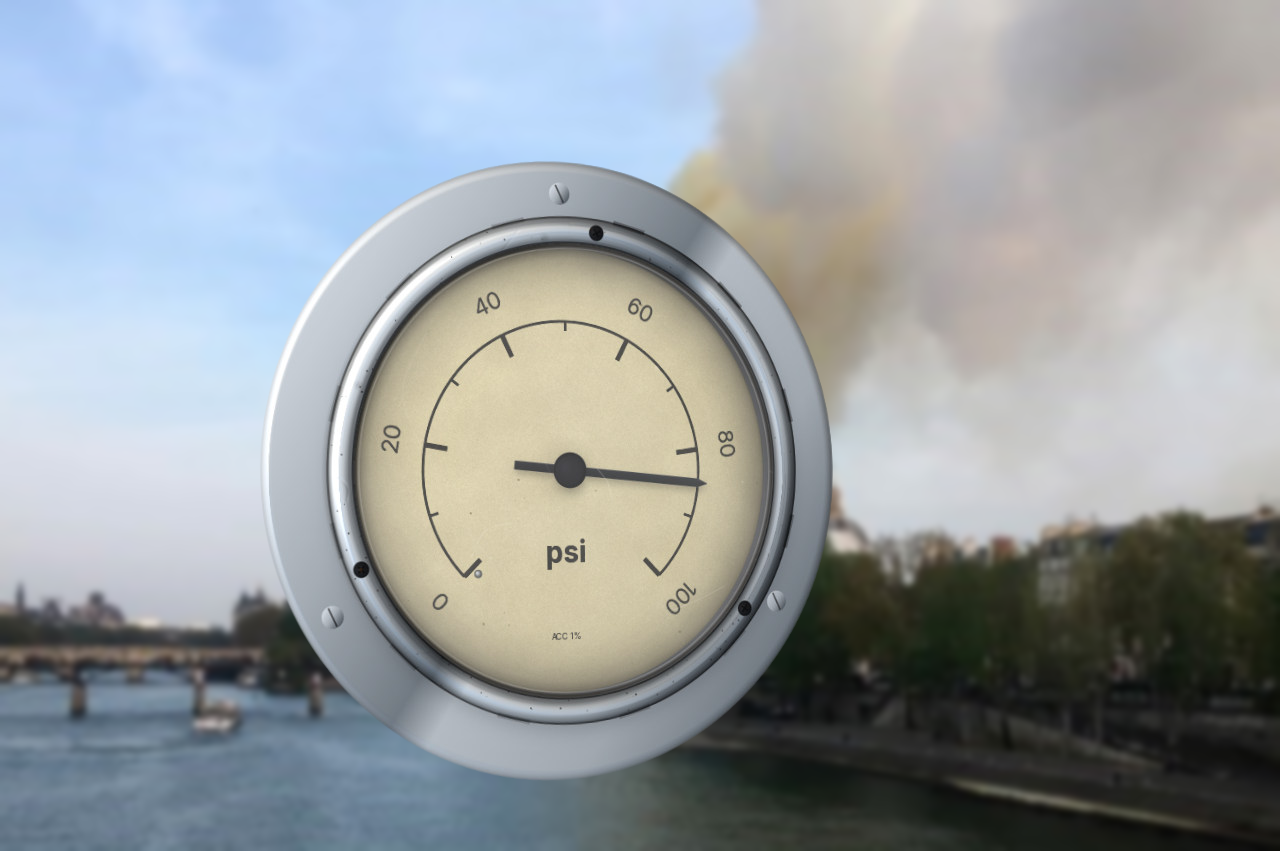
85 psi
